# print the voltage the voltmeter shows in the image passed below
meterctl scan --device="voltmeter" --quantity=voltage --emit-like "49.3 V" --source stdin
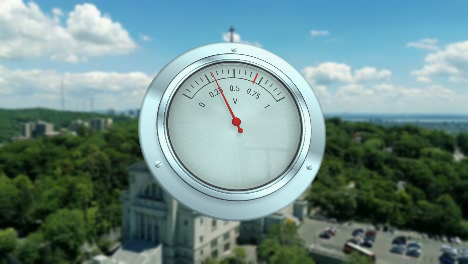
0.3 V
